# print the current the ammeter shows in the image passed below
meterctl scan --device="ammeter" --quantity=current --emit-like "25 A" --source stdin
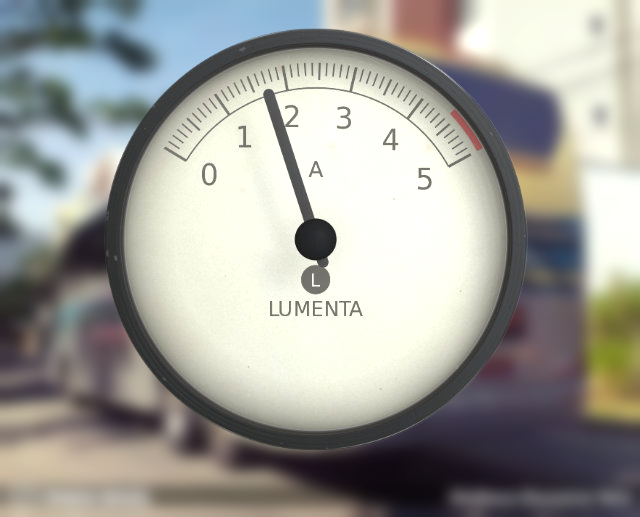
1.7 A
